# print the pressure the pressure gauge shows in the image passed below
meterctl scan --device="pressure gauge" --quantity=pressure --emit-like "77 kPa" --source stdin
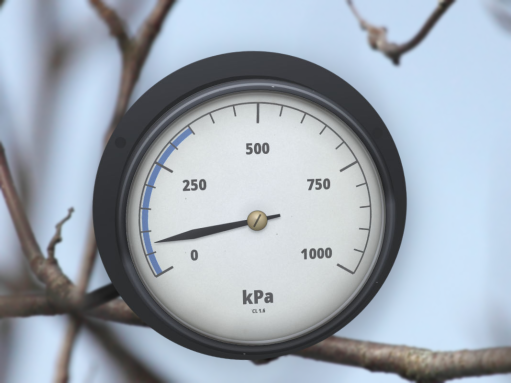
75 kPa
